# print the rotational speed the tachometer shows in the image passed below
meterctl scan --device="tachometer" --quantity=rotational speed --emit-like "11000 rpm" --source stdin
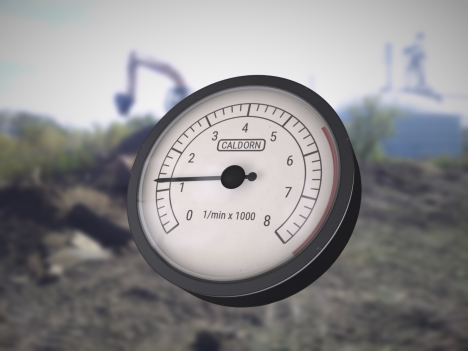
1200 rpm
